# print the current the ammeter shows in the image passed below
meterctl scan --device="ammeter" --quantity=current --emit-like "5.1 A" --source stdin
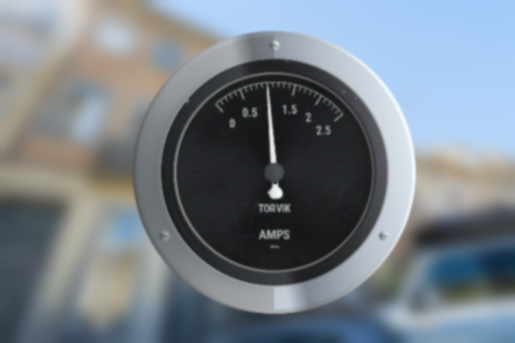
1 A
